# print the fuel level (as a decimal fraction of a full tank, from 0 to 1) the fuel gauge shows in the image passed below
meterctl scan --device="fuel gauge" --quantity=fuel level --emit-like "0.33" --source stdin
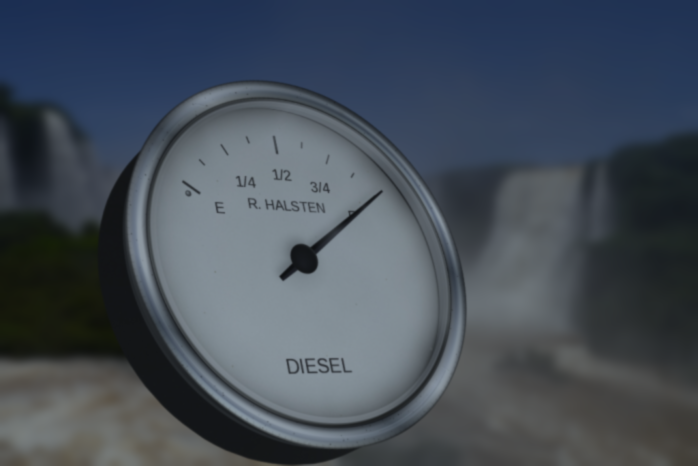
1
